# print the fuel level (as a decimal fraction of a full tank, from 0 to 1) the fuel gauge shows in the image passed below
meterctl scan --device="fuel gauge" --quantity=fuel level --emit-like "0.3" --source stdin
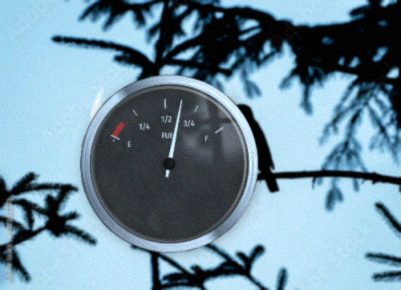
0.625
